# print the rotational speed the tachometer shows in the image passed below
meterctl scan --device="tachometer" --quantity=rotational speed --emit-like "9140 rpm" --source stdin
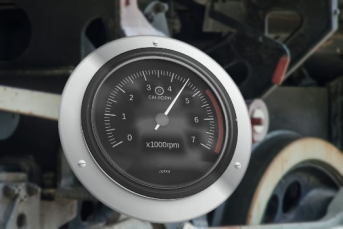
4500 rpm
